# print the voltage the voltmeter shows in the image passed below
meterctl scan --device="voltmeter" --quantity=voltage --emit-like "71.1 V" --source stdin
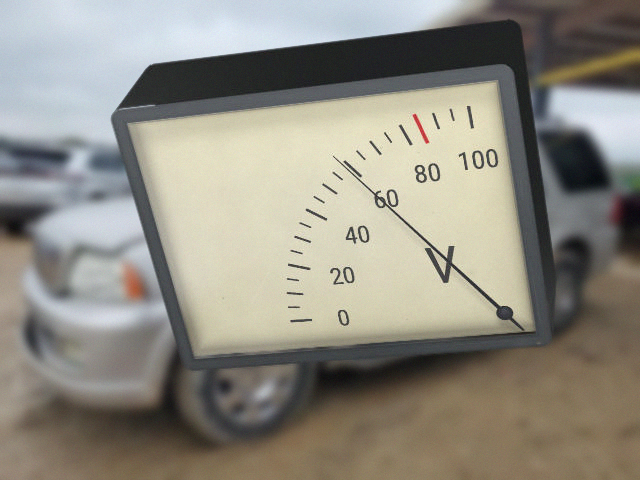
60 V
